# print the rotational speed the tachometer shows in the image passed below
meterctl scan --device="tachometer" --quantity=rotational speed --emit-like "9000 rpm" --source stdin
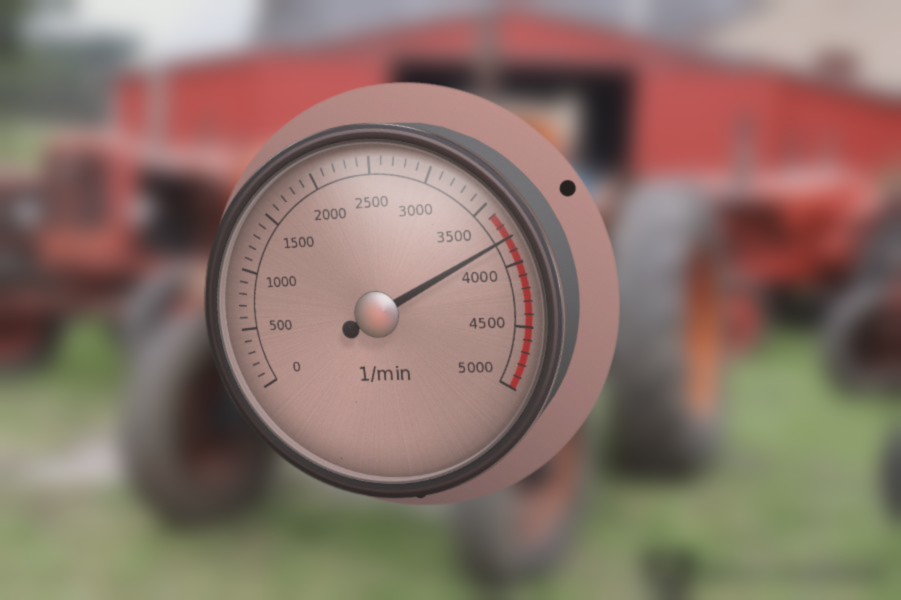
3800 rpm
